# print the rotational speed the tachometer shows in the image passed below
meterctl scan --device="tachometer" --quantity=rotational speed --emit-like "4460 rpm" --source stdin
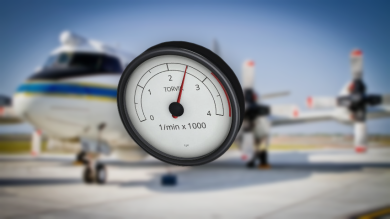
2500 rpm
